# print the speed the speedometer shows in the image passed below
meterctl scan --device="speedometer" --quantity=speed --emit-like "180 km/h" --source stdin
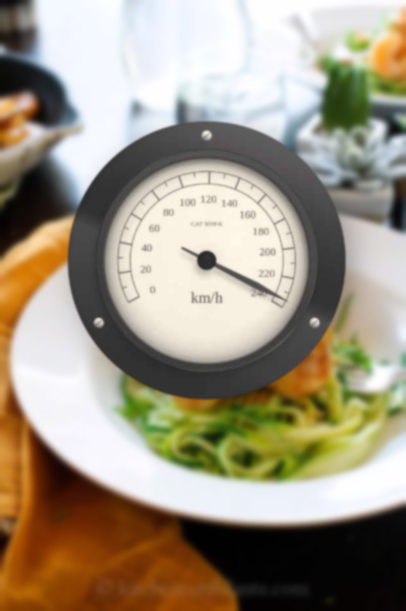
235 km/h
